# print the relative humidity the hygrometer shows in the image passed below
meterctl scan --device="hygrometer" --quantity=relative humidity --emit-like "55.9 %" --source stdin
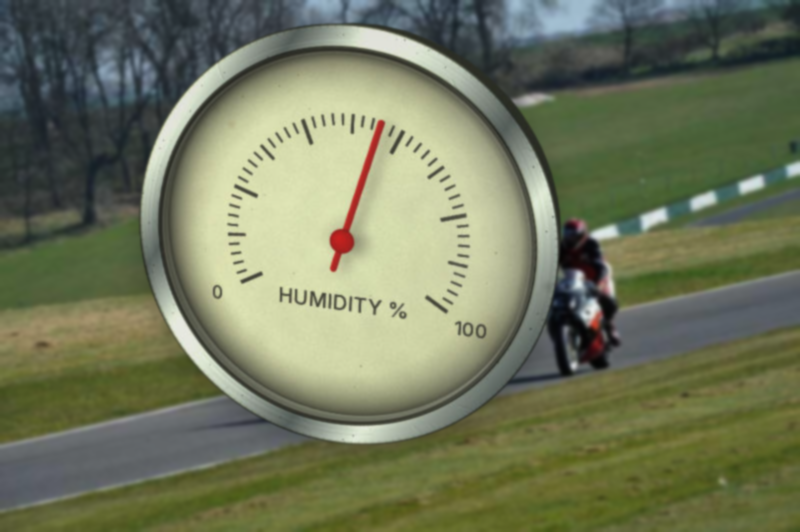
56 %
